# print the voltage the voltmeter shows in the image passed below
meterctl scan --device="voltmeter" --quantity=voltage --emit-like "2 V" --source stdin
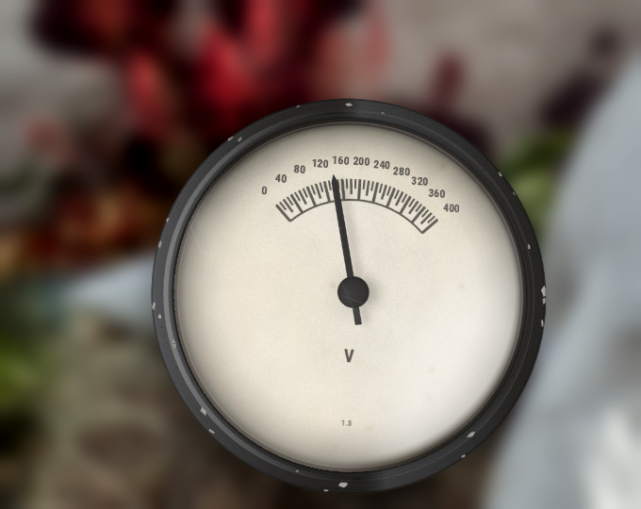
140 V
